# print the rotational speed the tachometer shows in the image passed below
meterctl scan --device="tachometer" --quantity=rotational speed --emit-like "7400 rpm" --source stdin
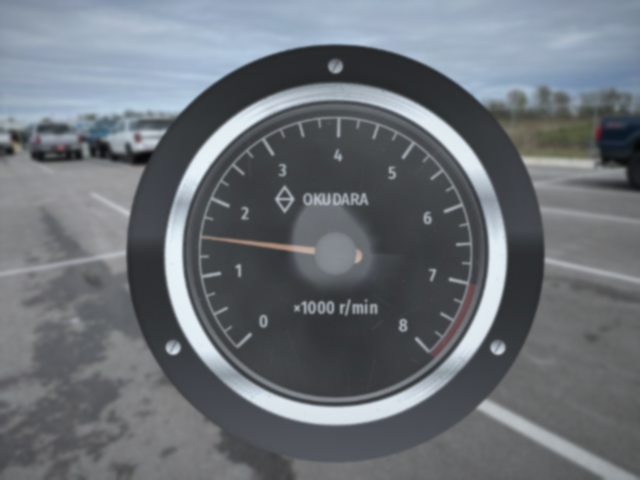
1500 rpm
